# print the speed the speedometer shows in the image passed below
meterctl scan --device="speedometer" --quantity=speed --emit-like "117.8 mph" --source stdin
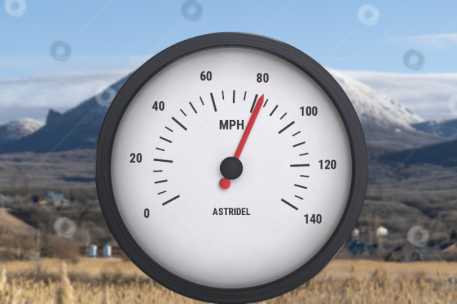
82.5 mph
